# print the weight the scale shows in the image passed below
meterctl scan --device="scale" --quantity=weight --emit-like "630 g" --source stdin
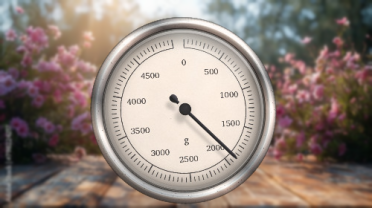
1900 g
